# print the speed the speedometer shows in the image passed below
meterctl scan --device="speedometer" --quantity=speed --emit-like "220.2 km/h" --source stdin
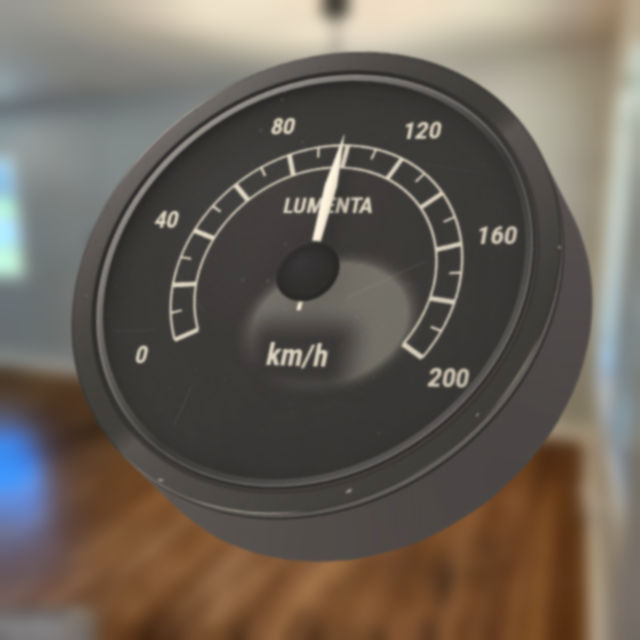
100 km/h
